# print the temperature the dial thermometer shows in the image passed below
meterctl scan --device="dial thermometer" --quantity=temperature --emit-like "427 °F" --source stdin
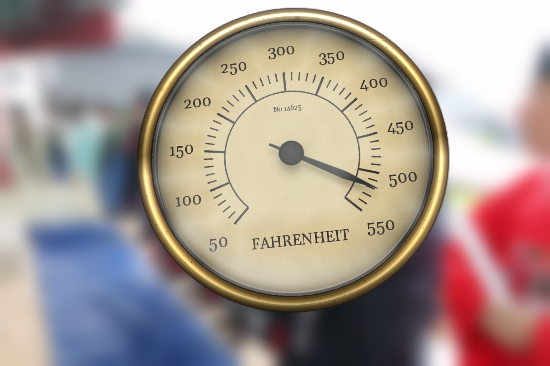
520 °F
